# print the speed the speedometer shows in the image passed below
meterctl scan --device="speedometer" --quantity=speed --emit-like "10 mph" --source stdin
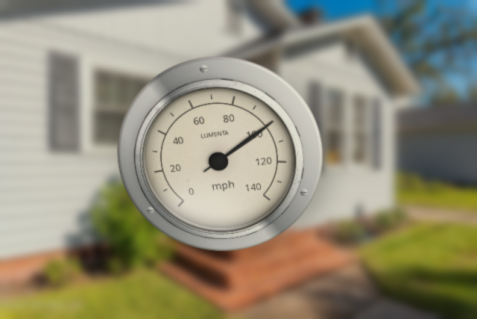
100 mph
